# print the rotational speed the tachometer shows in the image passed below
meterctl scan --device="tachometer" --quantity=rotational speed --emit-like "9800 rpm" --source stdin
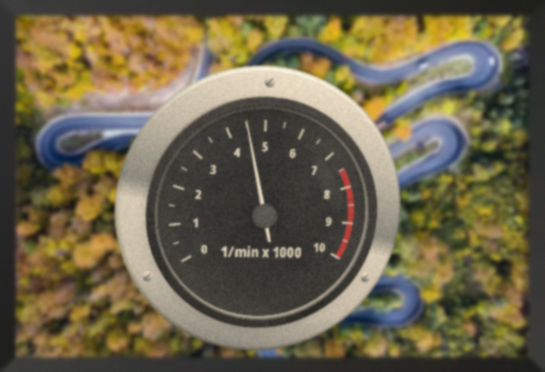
4500 rpm
